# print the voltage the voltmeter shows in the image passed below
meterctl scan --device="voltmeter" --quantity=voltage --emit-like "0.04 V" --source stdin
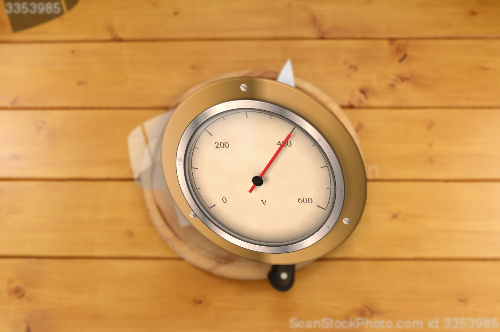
400 V
